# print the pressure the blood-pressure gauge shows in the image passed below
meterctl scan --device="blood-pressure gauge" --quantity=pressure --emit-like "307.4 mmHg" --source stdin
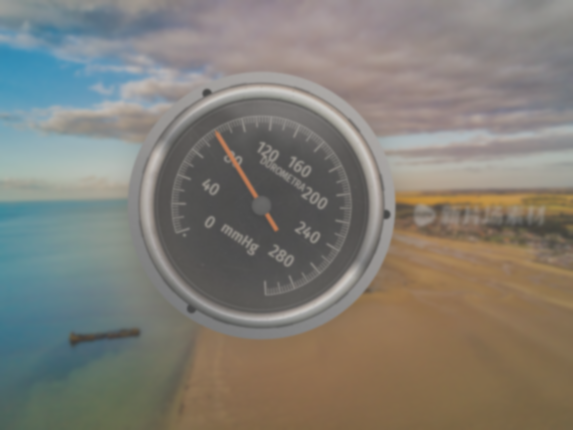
80 mmHg
